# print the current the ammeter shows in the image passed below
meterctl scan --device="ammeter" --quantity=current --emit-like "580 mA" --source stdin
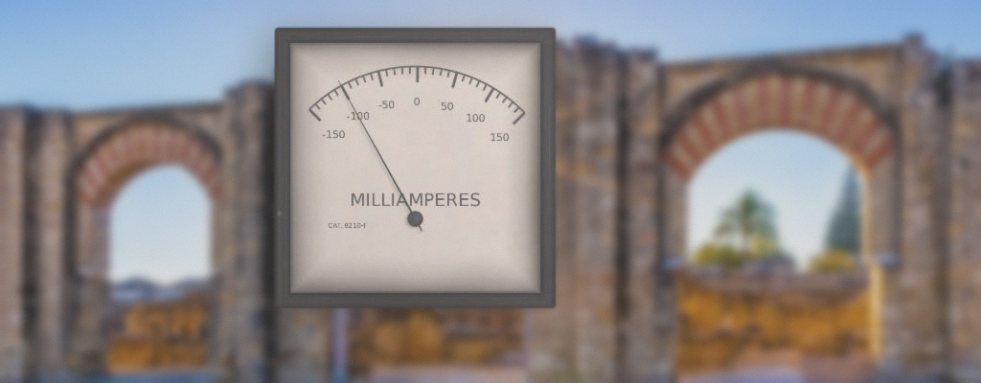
-100 mA
